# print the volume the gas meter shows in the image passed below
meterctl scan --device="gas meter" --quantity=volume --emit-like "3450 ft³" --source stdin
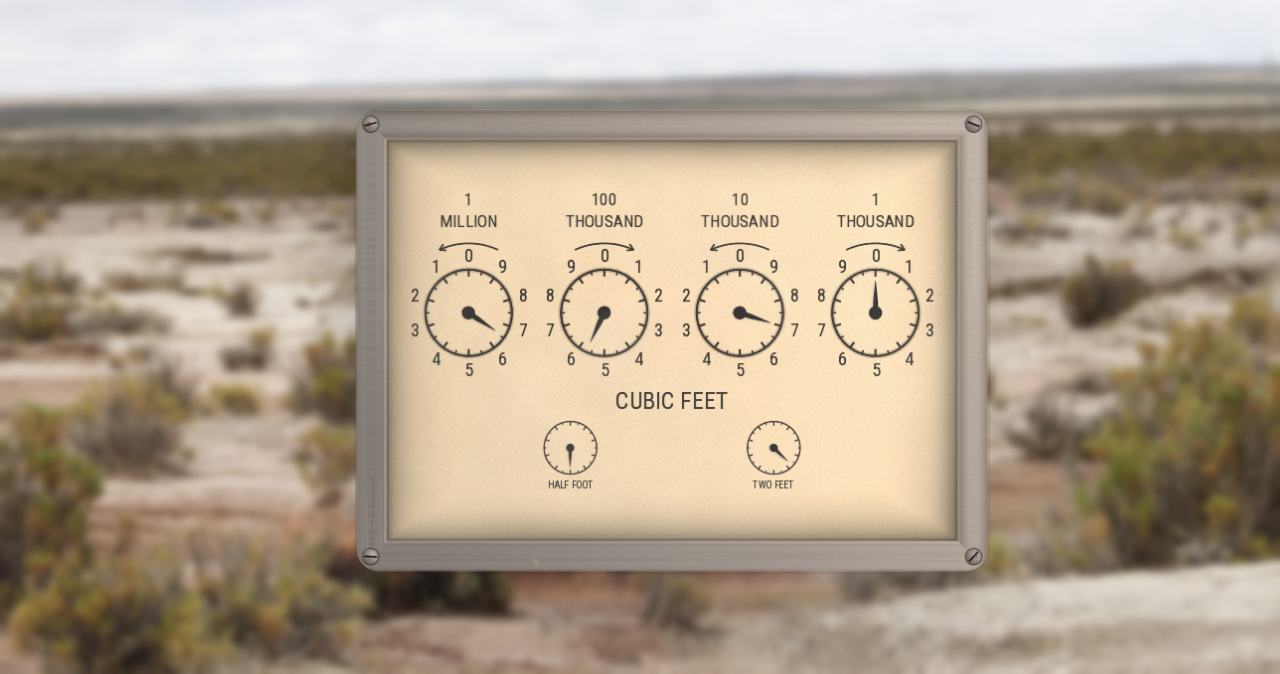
657000 ft³
